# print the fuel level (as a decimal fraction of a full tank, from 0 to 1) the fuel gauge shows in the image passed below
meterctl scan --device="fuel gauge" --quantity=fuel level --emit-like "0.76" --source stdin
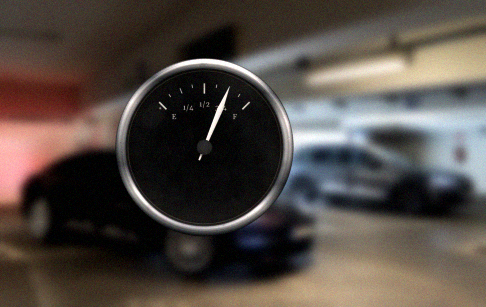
0.75
